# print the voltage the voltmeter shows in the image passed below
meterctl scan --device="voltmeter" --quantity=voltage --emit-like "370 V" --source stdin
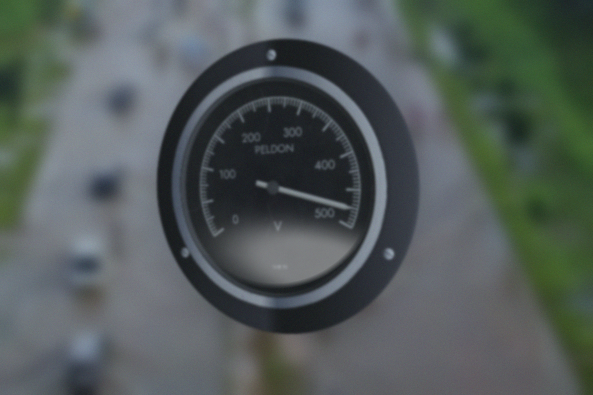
475 V
